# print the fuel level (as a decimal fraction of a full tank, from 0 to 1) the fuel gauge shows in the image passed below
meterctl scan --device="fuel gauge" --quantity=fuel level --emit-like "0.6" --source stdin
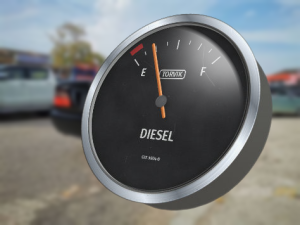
0.25
